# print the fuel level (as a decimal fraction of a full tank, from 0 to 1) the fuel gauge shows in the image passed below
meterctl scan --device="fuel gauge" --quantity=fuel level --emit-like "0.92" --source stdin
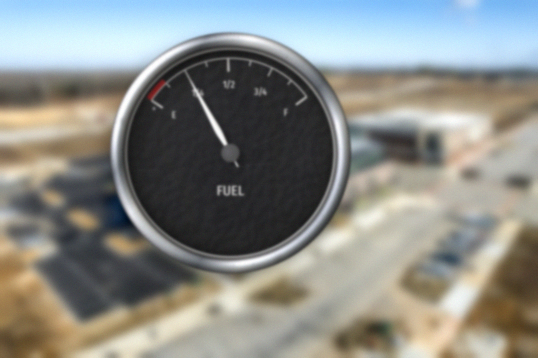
0.25
